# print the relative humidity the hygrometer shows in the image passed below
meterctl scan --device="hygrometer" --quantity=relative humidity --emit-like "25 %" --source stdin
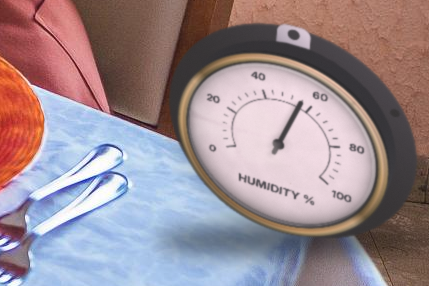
56 %
